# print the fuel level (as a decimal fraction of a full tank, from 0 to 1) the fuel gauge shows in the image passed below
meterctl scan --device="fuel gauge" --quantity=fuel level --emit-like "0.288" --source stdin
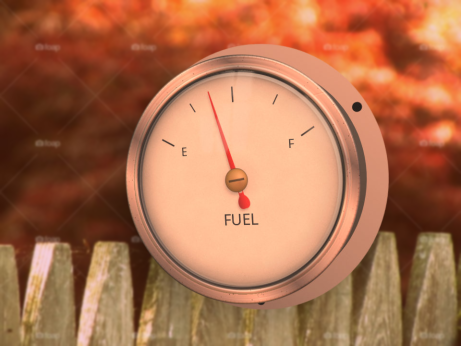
0.375
